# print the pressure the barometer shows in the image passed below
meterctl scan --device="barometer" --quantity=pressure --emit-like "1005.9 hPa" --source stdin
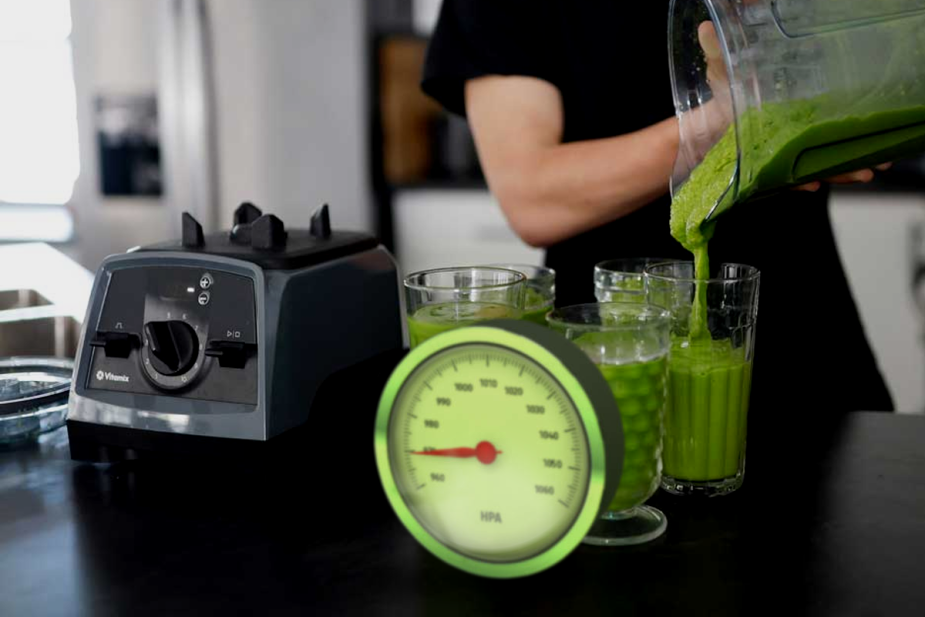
970 hPa
